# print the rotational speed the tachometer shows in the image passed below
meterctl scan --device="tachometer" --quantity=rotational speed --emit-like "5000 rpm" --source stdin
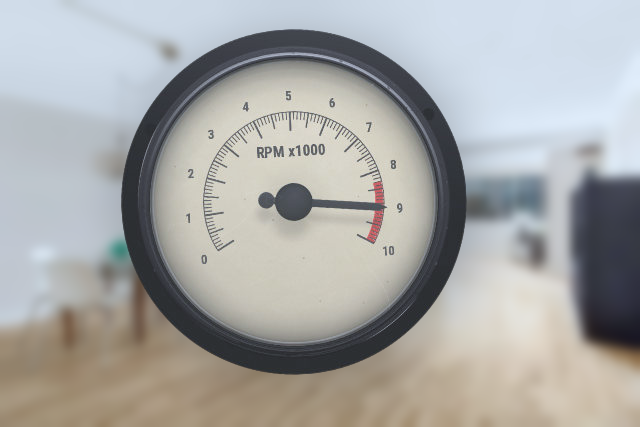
9000 rpm
